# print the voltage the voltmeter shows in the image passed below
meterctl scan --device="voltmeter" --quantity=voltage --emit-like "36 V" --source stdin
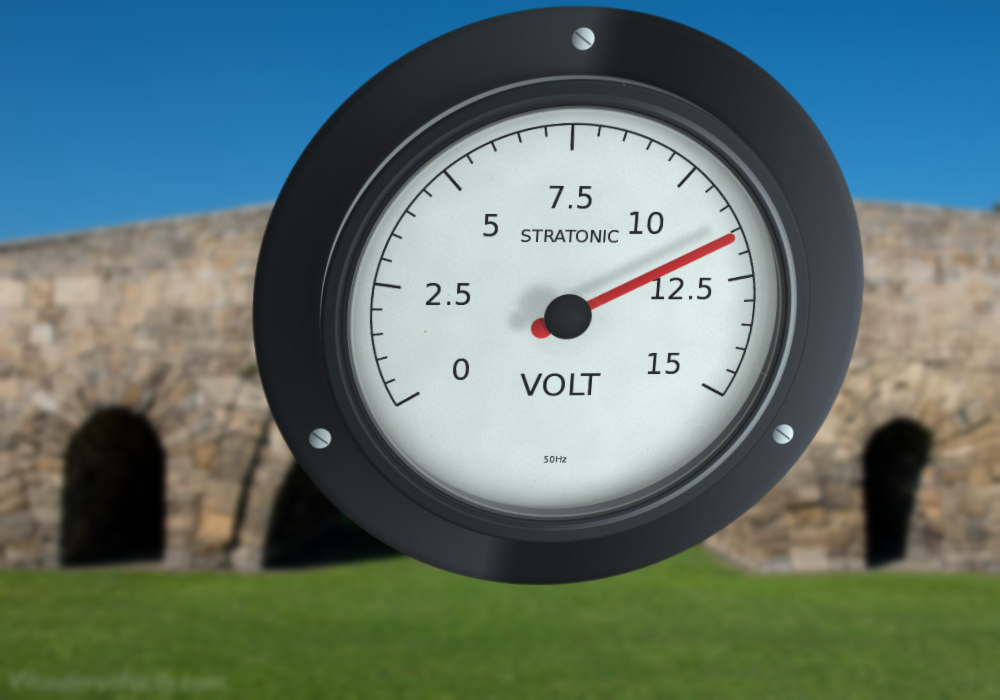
11.5 V
